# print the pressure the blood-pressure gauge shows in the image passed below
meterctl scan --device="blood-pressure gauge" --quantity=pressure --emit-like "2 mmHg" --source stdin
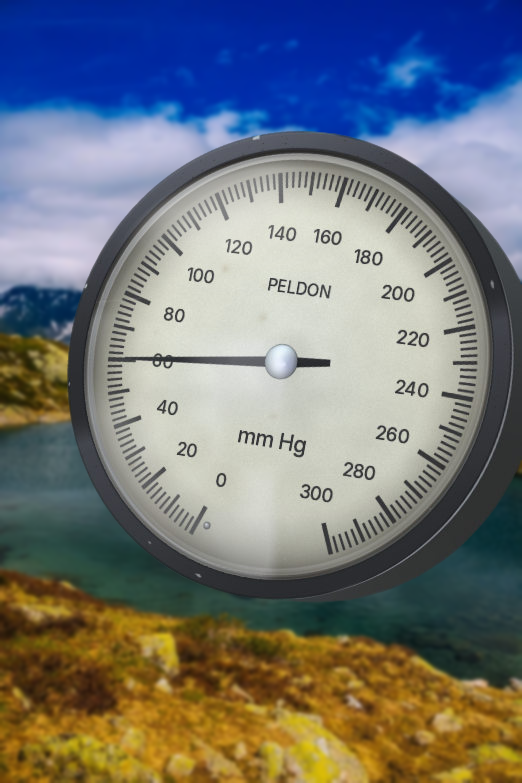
60 mmHg
